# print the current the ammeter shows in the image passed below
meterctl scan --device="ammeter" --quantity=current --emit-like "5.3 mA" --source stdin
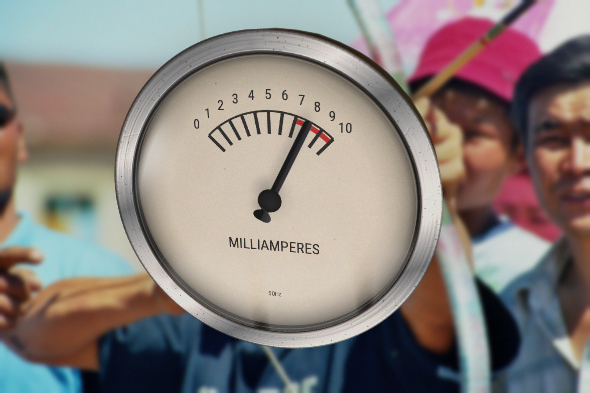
8 mA
